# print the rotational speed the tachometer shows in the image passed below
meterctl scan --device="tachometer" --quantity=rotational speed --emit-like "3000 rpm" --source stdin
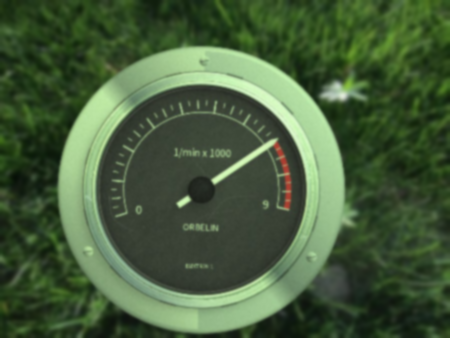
7000 rpm
